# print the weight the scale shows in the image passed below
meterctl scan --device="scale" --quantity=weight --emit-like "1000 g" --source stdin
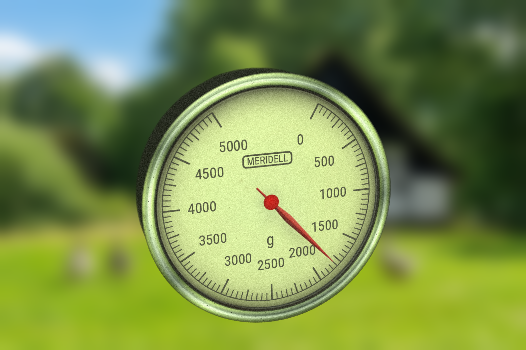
1800 g
